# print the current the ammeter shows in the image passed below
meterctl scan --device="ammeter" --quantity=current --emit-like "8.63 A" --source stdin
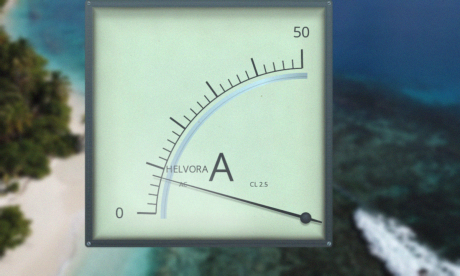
8 A
